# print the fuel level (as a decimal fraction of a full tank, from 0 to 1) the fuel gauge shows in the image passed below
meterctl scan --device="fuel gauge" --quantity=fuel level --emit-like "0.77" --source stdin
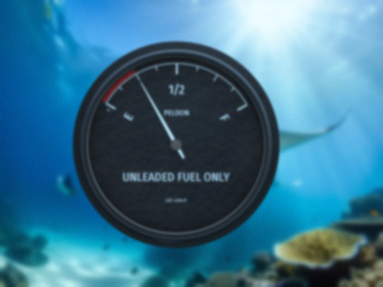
0.25
